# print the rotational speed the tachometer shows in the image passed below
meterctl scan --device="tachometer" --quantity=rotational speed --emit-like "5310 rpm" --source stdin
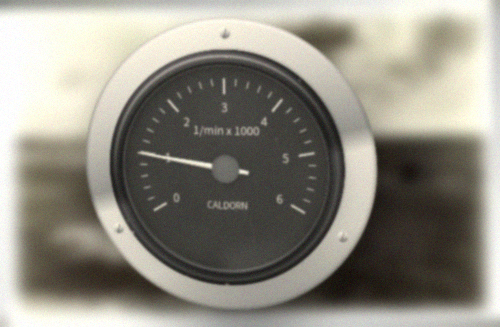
1000 rpm
